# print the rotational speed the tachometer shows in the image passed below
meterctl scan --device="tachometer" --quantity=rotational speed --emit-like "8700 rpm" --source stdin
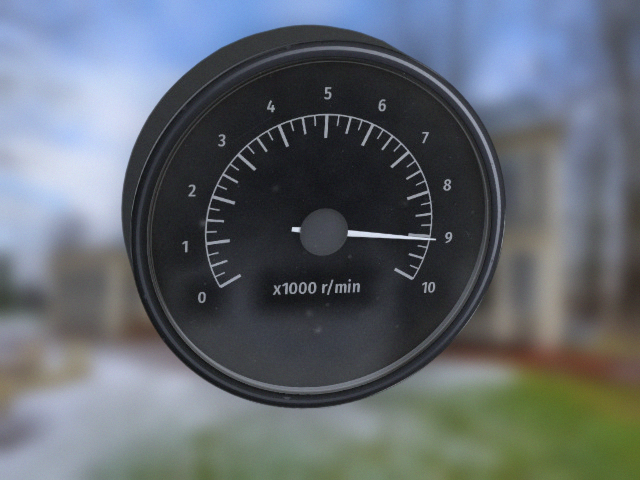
9000 rpm
